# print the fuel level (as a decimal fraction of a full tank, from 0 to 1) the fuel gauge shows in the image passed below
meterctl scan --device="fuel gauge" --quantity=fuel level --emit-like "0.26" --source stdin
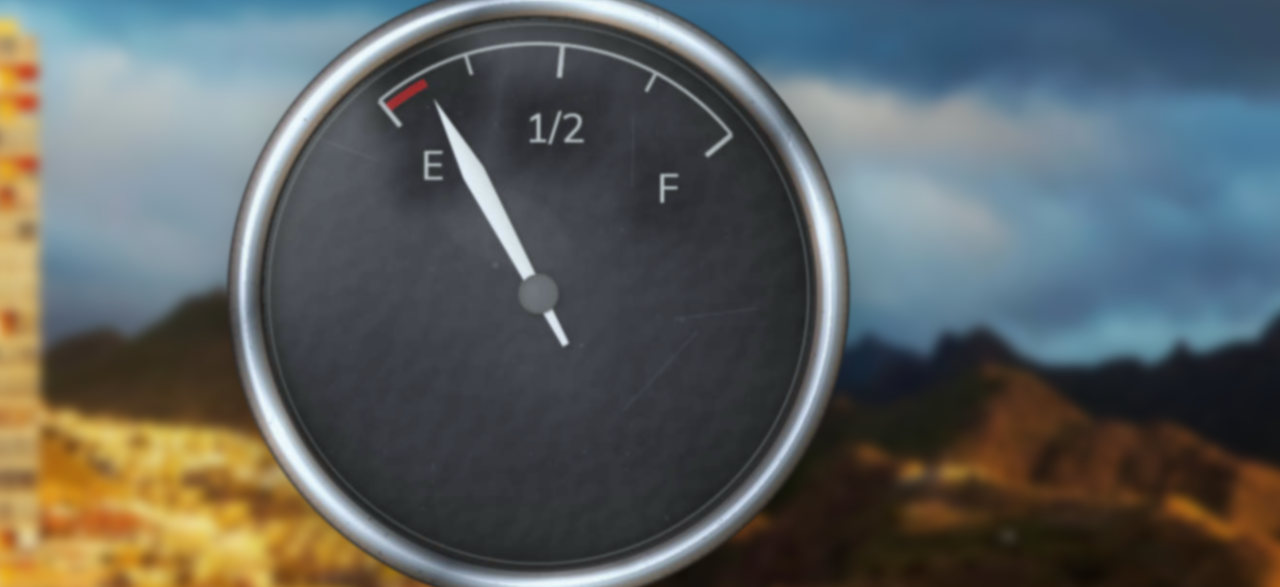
0.125
